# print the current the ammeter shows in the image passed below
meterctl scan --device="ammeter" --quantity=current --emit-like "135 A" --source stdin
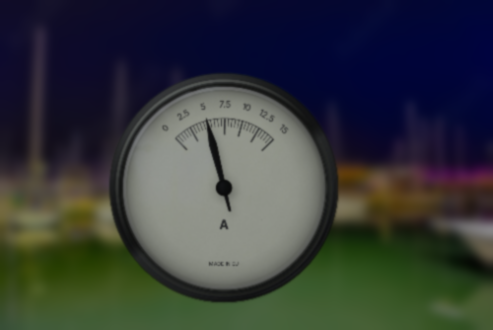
5 A
